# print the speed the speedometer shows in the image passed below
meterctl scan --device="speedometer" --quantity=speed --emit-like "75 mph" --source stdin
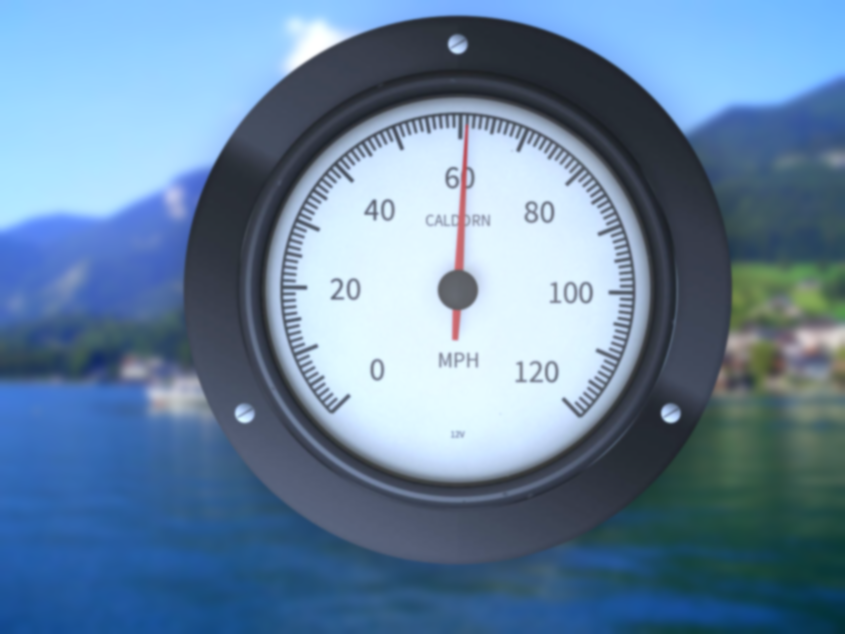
61 mph
